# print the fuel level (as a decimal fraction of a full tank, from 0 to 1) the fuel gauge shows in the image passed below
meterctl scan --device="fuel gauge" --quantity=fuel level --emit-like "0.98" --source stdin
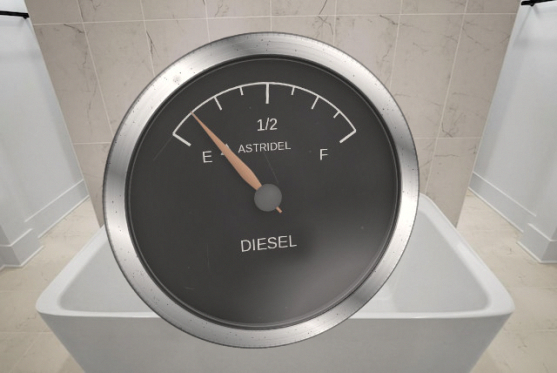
0.125
